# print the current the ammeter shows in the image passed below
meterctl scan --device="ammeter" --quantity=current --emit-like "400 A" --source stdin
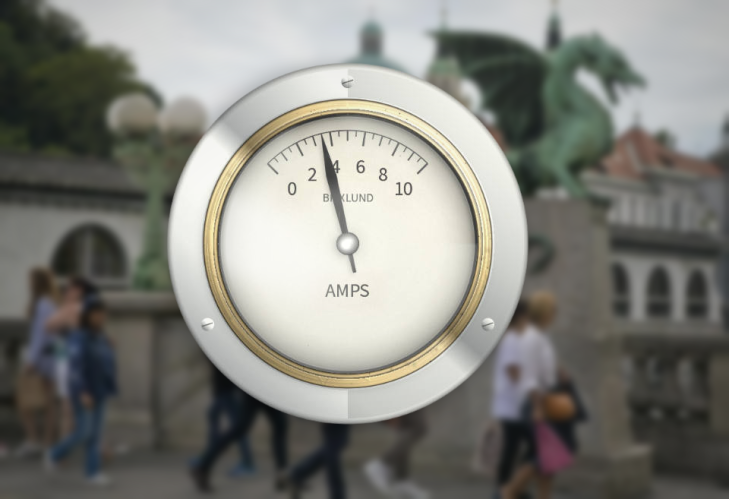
3.5 A
